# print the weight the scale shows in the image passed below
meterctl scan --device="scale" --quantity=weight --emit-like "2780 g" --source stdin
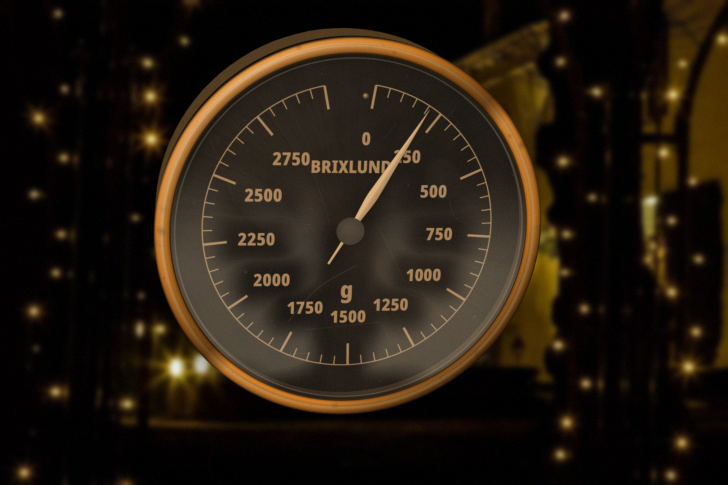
200 g
